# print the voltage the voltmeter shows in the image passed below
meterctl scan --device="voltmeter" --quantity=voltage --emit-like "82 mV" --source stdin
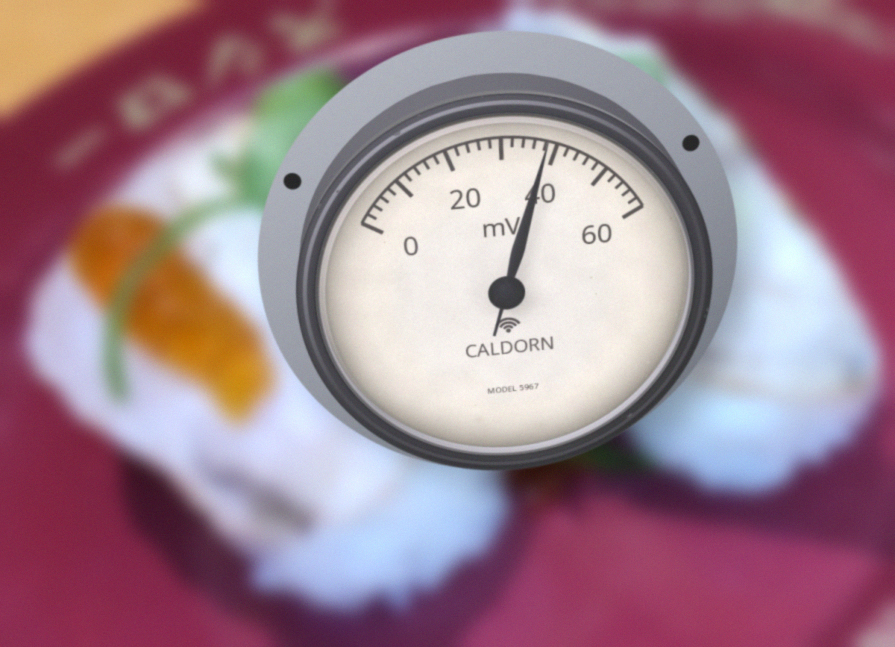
38 mV
